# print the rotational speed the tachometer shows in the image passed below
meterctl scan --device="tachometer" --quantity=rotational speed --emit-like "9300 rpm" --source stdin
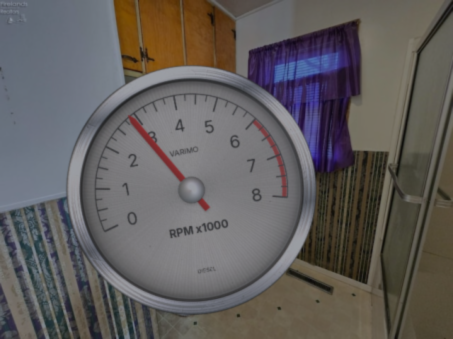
2875 rpm
